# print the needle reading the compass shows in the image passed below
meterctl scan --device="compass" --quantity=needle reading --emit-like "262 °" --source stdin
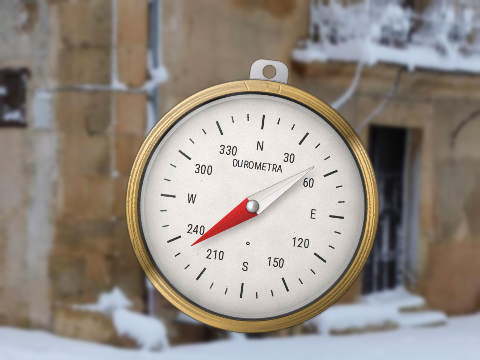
230 °
